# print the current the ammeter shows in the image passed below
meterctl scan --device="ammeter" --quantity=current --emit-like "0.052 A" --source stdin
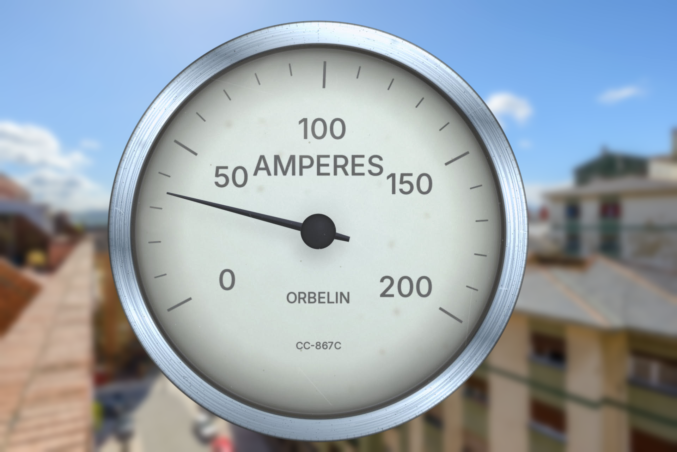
35 A
